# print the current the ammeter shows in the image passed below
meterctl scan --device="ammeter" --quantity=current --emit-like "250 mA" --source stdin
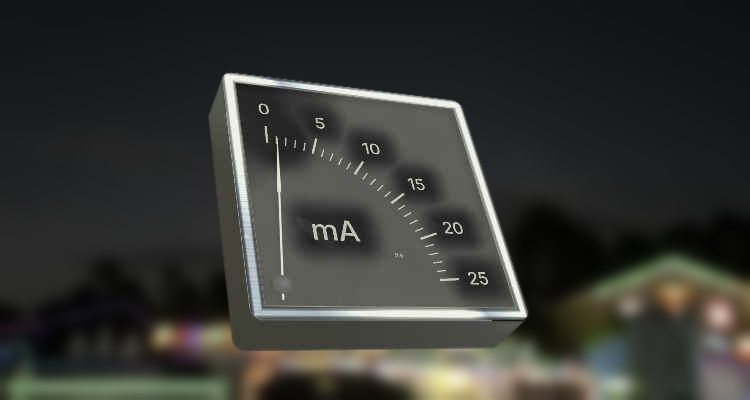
1 mA
